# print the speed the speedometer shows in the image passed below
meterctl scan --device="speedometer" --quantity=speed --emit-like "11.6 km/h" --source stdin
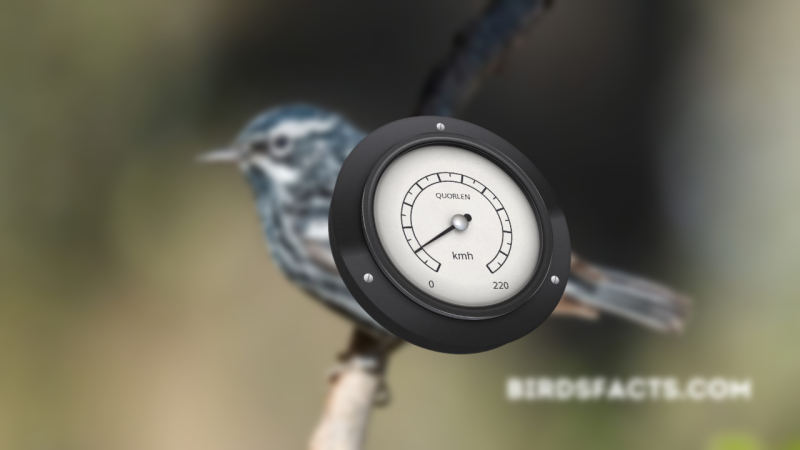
20 km/h
